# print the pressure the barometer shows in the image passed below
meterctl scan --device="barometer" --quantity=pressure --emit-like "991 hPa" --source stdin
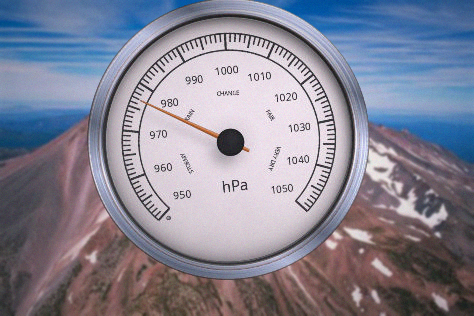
977 hPa
